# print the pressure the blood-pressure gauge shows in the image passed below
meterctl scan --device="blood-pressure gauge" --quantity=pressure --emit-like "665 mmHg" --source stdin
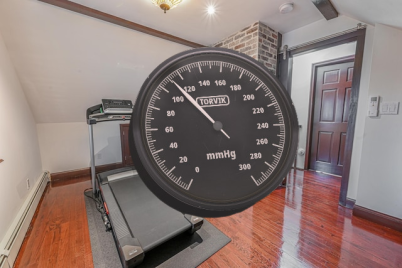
110 mmHg
